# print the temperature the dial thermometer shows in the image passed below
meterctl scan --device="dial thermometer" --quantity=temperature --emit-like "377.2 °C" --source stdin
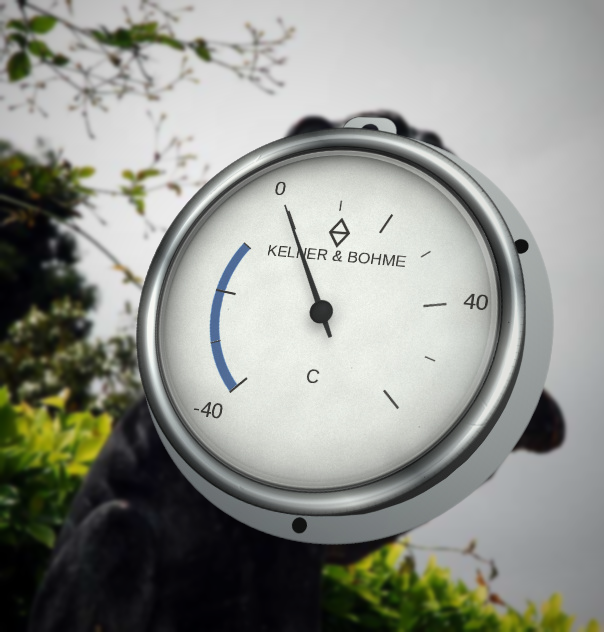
0 °C
